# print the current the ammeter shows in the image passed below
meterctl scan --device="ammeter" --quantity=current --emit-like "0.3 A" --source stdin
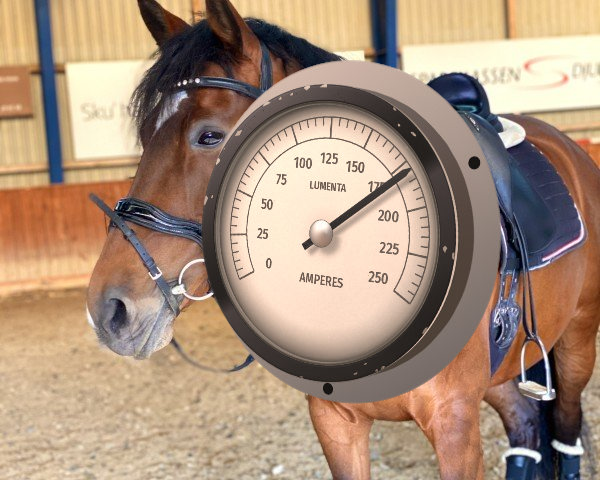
180 A
